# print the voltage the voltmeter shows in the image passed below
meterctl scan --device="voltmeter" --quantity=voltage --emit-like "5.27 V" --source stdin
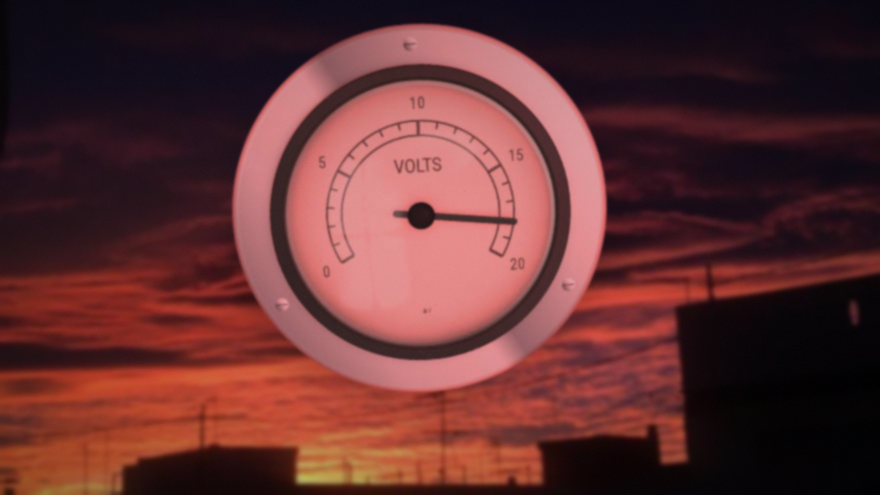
18 V
